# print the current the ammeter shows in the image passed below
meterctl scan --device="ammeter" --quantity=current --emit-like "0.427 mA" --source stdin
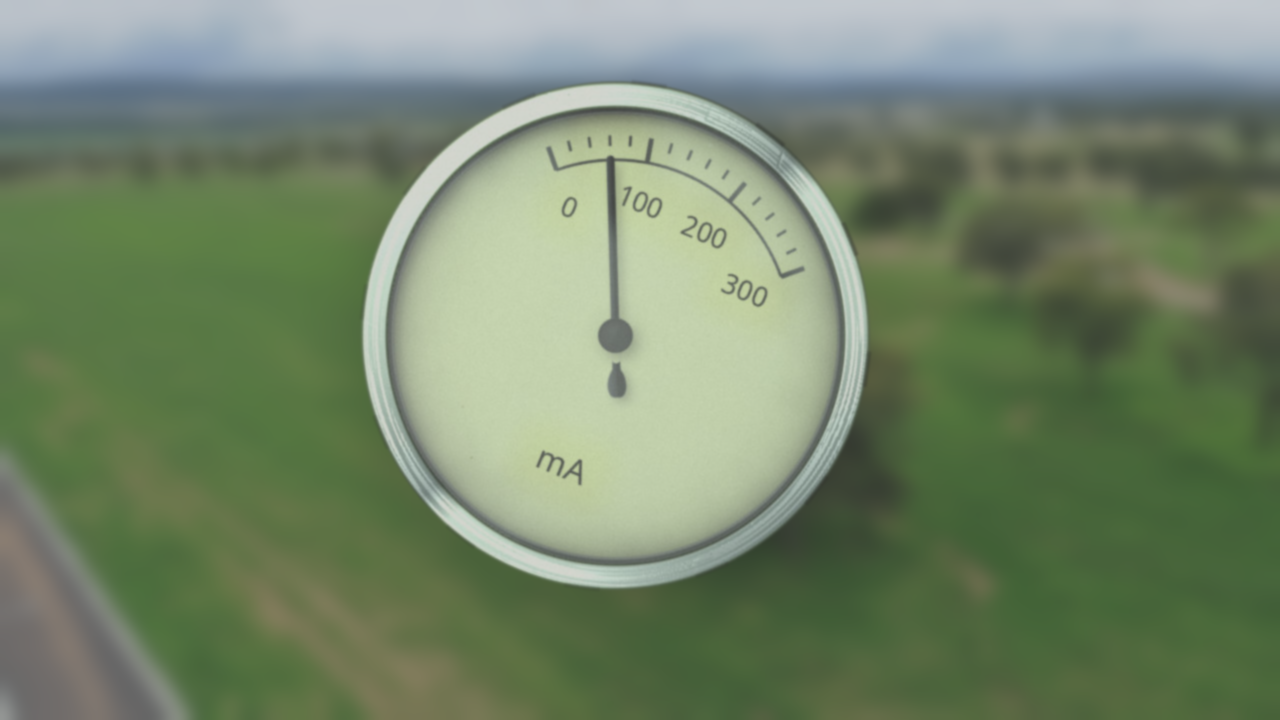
60 mA
